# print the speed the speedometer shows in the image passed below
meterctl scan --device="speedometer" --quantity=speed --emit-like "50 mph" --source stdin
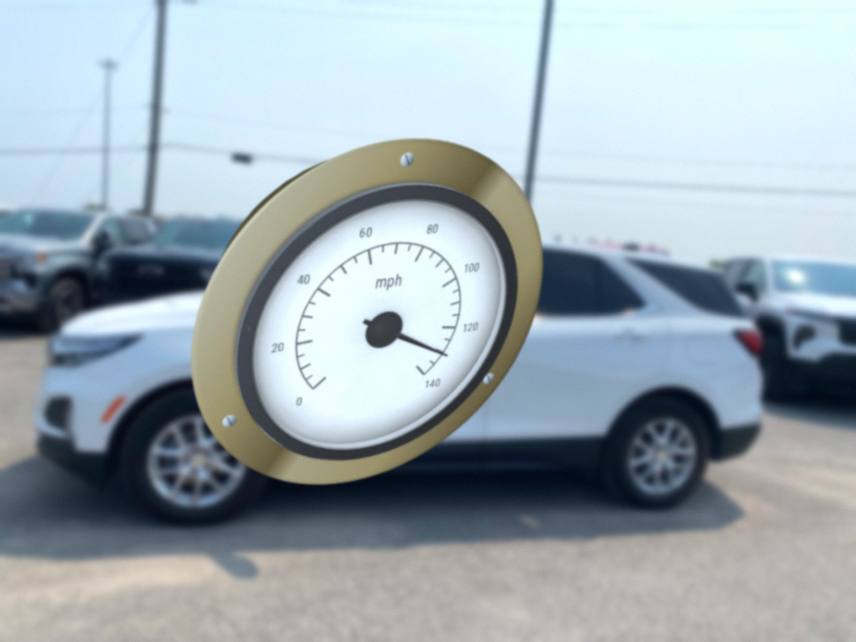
130 mph
